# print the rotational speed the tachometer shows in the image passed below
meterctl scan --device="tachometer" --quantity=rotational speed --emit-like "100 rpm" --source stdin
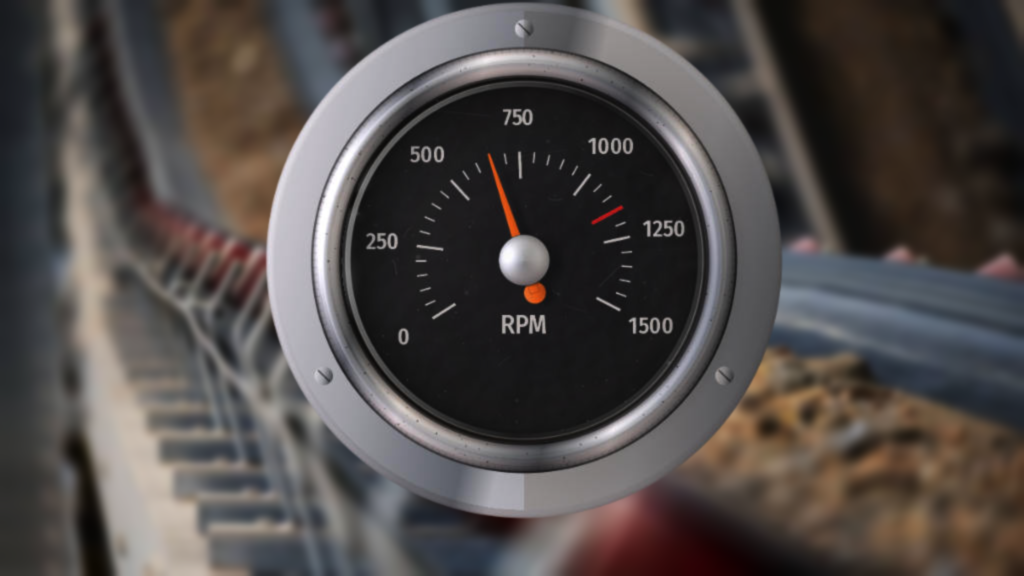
650 rpm
